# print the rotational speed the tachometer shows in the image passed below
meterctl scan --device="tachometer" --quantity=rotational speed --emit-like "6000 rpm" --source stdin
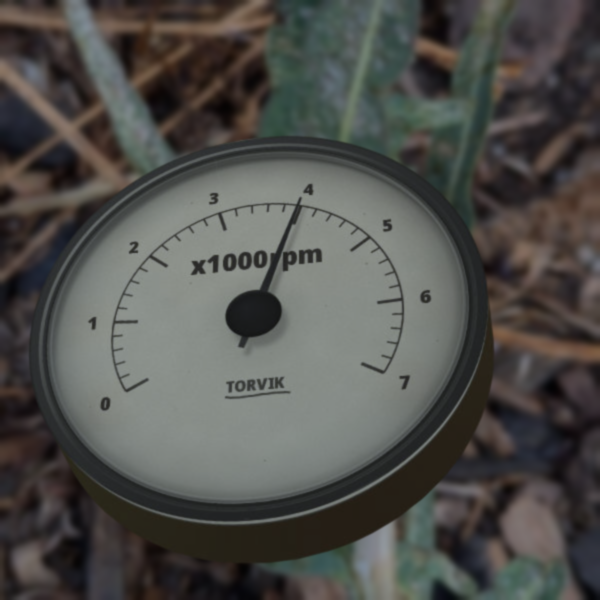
4000 rpm
